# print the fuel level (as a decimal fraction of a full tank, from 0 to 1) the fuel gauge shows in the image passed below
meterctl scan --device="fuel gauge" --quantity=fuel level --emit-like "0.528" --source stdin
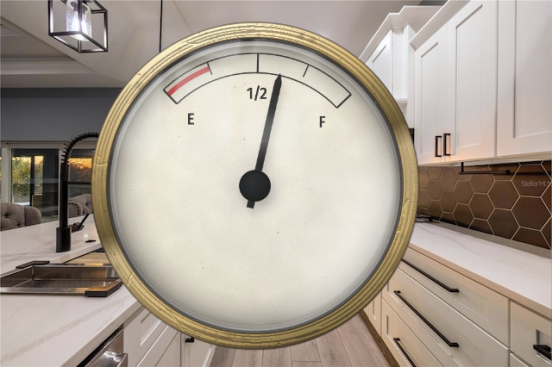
0.625
